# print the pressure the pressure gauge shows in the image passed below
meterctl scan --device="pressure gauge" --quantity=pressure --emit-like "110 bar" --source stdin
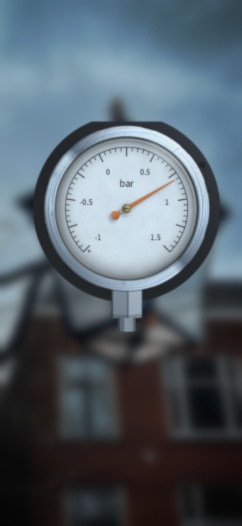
0.8 bar
